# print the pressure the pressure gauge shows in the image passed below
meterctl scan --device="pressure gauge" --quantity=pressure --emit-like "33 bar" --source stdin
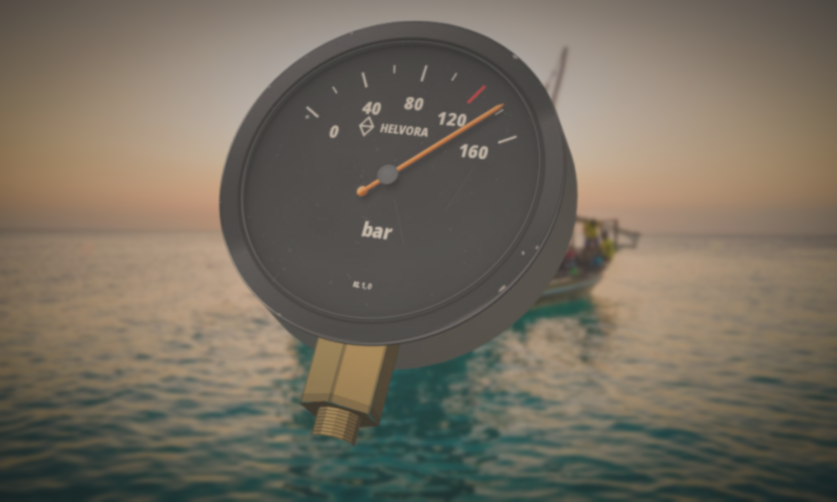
140 bar
